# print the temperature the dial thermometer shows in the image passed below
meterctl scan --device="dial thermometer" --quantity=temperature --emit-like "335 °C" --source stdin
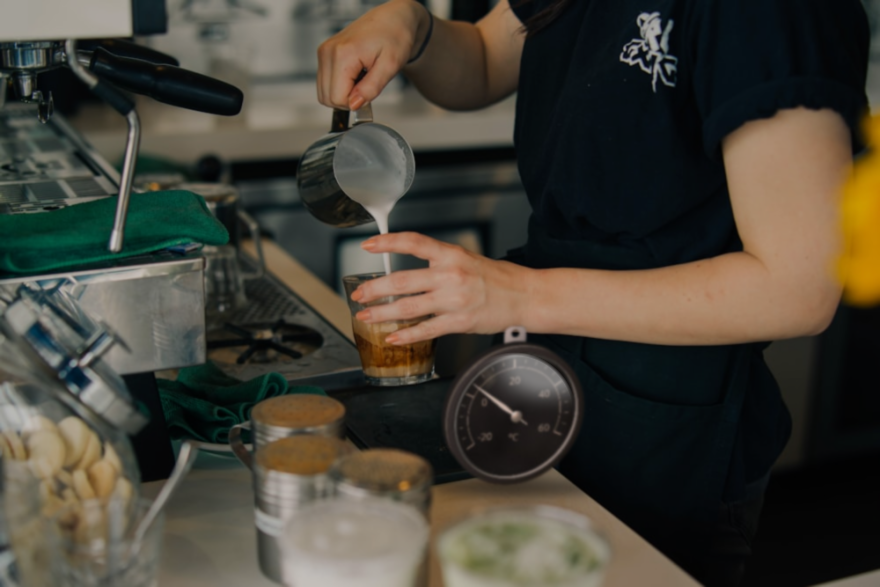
4 °C
